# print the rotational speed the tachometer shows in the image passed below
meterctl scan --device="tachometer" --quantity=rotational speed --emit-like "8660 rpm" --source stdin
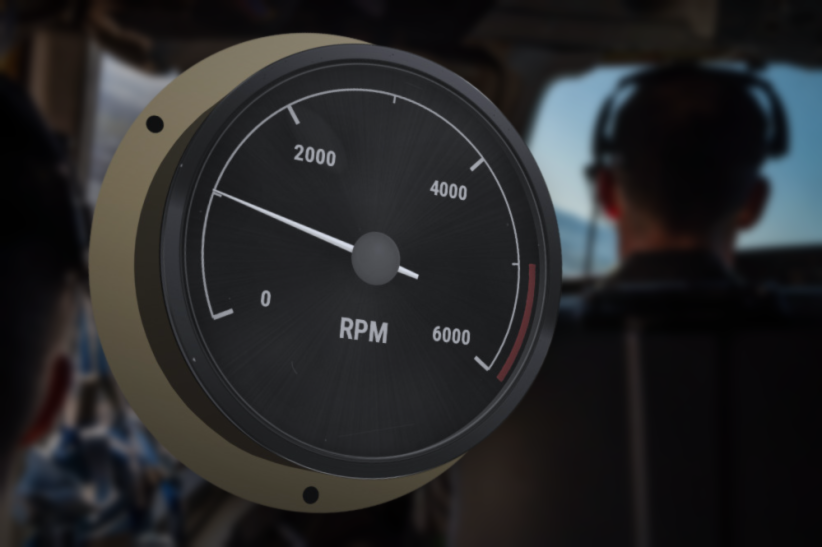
1000 rpm
